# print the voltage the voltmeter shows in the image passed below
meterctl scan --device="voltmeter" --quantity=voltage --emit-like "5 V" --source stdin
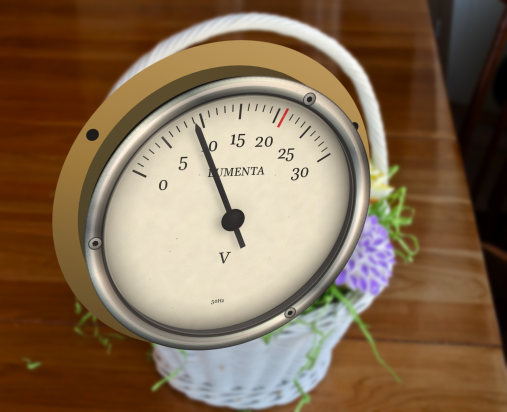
9 V
